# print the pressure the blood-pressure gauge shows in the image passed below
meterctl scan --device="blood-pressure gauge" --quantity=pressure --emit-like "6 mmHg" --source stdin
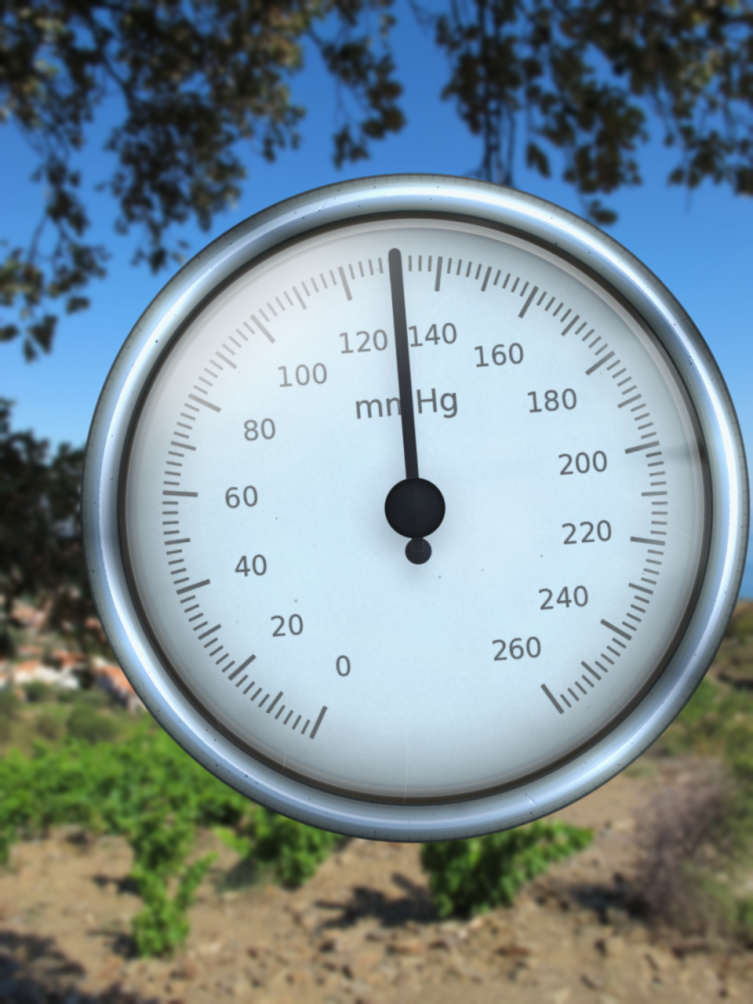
131 mmHg
